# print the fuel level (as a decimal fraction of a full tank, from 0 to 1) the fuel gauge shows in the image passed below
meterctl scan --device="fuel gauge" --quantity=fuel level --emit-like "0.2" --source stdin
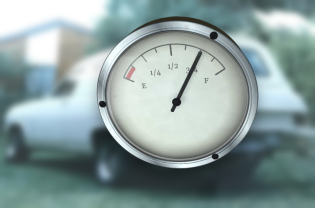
0.75
